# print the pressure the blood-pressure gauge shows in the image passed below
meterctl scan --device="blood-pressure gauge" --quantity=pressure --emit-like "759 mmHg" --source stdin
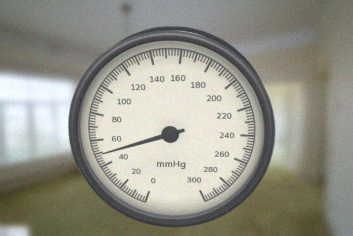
50 mmHg
